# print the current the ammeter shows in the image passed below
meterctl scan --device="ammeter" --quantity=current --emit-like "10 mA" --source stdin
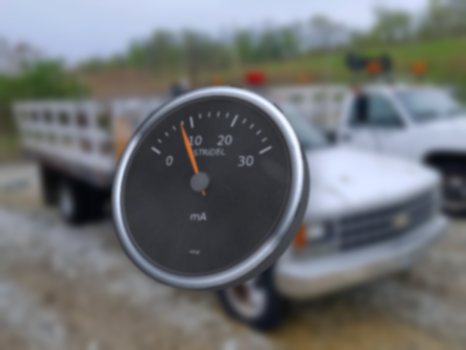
8 mA
